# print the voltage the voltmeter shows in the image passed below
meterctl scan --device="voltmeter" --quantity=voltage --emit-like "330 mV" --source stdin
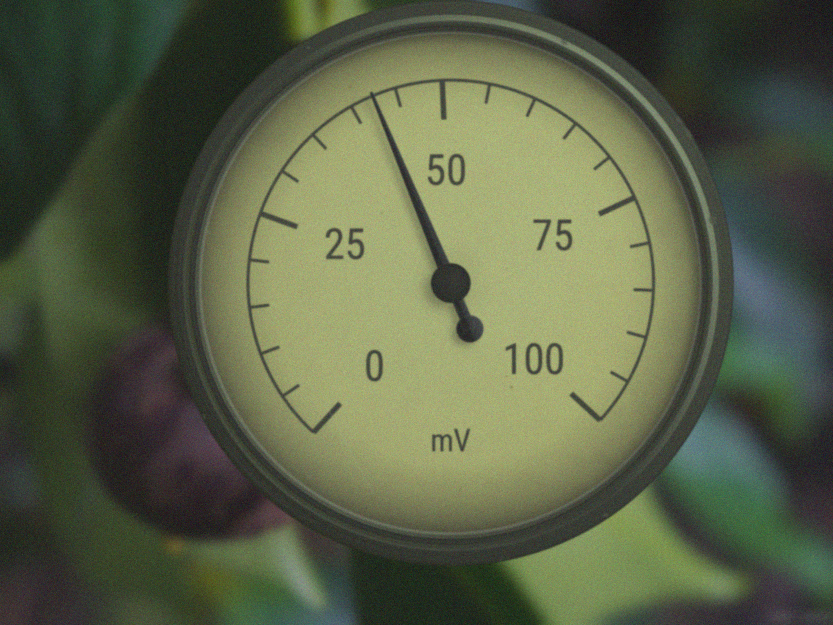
42.5 mV
